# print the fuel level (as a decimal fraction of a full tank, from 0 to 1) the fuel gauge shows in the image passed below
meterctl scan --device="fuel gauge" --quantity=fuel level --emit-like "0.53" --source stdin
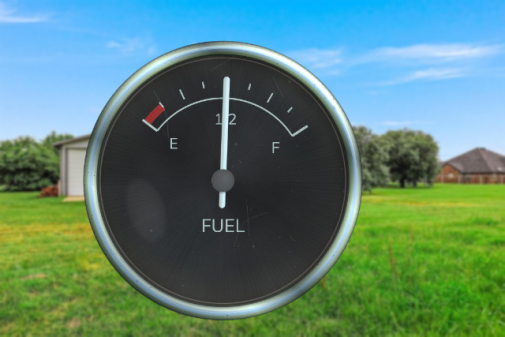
0.5
